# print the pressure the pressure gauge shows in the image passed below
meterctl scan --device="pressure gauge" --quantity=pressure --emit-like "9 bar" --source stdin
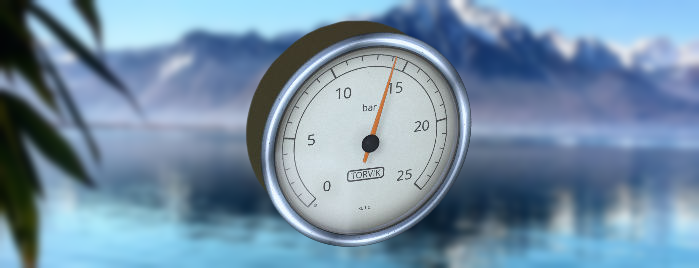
14 bar
